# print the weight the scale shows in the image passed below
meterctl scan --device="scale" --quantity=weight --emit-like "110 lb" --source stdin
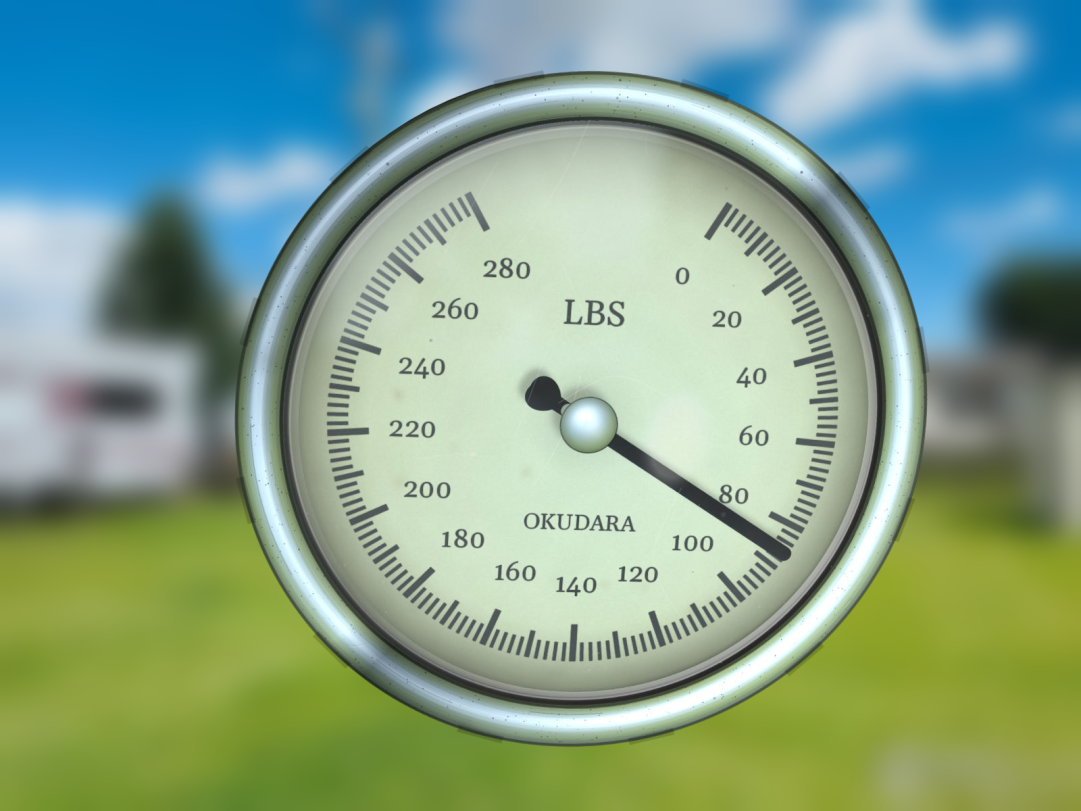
86 lb
